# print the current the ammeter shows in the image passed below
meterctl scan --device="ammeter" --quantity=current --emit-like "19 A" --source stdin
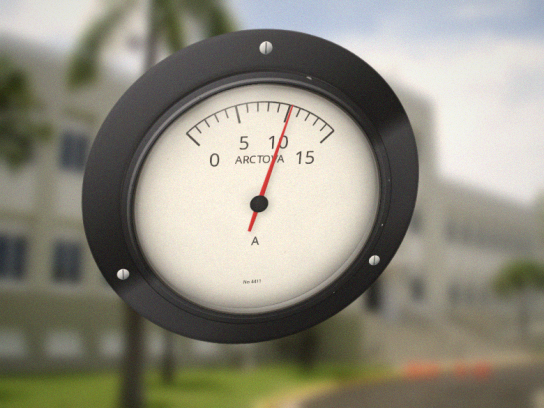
10 A
